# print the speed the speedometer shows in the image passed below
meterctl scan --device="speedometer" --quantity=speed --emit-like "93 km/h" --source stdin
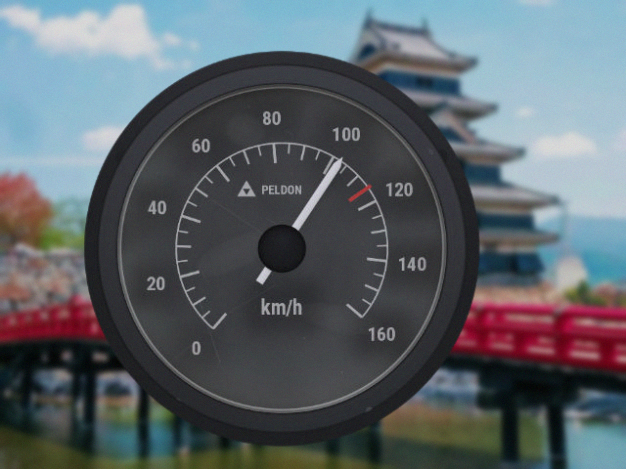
102.5 km/h
